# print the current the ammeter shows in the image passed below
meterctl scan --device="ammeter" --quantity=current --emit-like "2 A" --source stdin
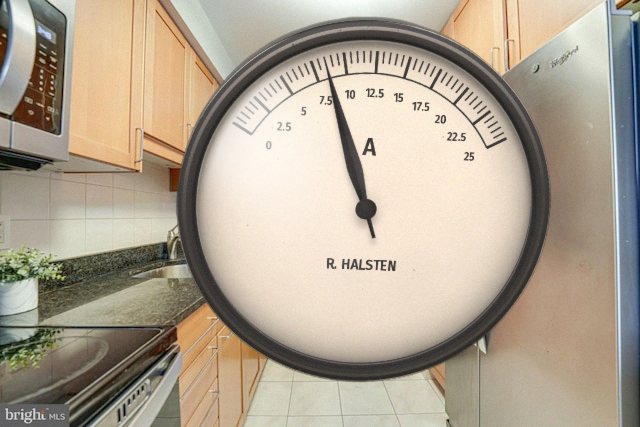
8.5 A
